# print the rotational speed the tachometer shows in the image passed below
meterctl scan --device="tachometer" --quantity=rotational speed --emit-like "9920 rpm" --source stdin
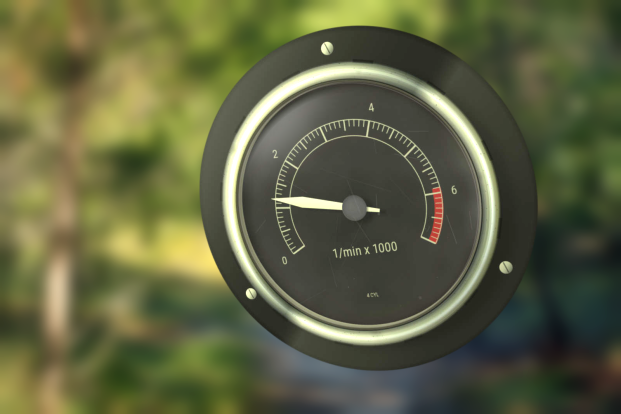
1200 rpm
